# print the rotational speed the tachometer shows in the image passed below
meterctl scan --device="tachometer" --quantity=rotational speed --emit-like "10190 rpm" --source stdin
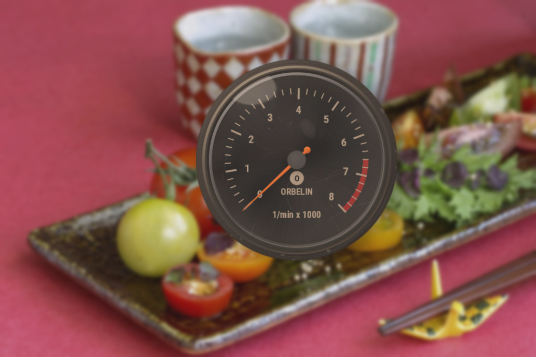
0 rpm
